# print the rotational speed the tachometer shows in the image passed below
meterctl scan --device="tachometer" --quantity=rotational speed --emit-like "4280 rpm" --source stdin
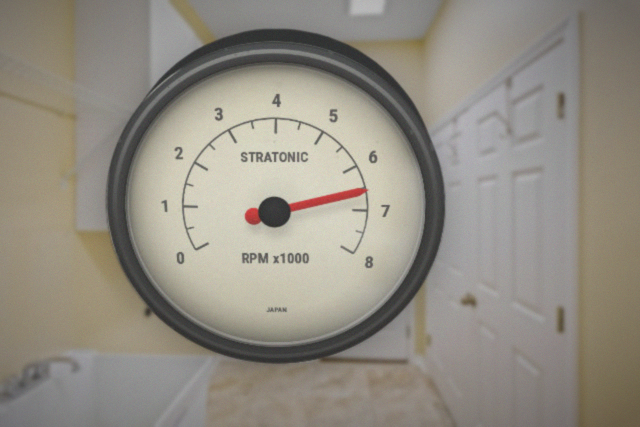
6500 rpm
